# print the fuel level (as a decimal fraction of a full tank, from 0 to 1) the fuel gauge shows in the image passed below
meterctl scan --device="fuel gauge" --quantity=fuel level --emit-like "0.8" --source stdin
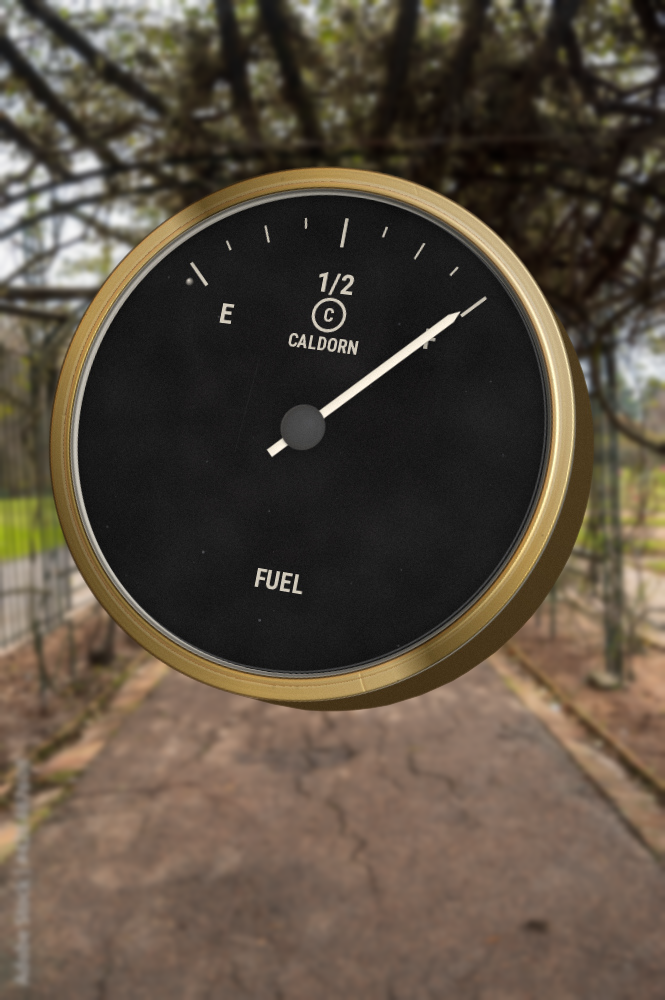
1
